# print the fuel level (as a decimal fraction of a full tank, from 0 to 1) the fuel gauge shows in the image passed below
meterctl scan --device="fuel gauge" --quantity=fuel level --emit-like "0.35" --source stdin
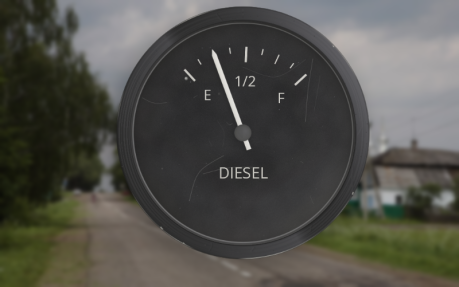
0.25
